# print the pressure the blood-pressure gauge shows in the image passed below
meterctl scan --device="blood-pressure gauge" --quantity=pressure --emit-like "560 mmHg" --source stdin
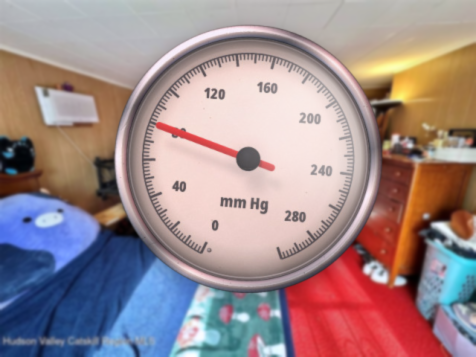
80 mmHg
